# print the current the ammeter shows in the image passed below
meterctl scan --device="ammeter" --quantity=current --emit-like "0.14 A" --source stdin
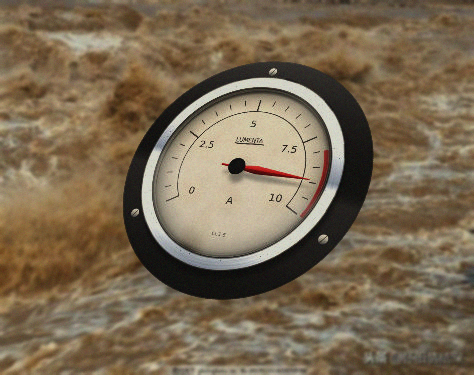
9 A
